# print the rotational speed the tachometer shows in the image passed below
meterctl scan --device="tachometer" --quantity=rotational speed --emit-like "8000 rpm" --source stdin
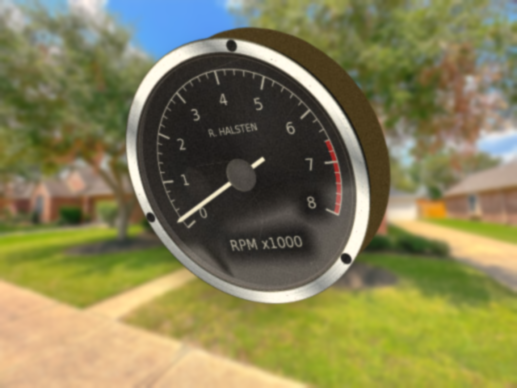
200 rpm
